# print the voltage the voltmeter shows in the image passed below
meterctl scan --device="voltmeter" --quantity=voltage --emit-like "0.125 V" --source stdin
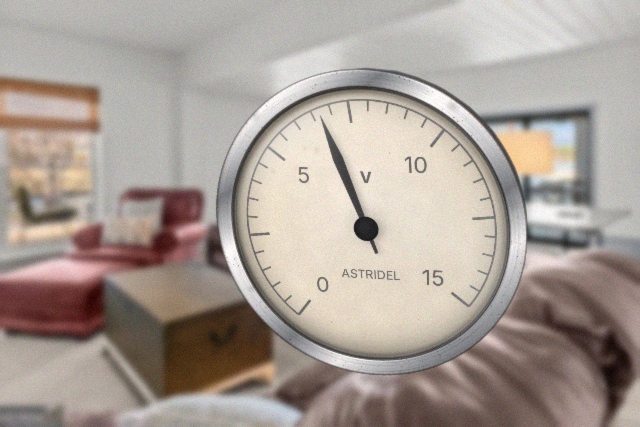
6.75 V
